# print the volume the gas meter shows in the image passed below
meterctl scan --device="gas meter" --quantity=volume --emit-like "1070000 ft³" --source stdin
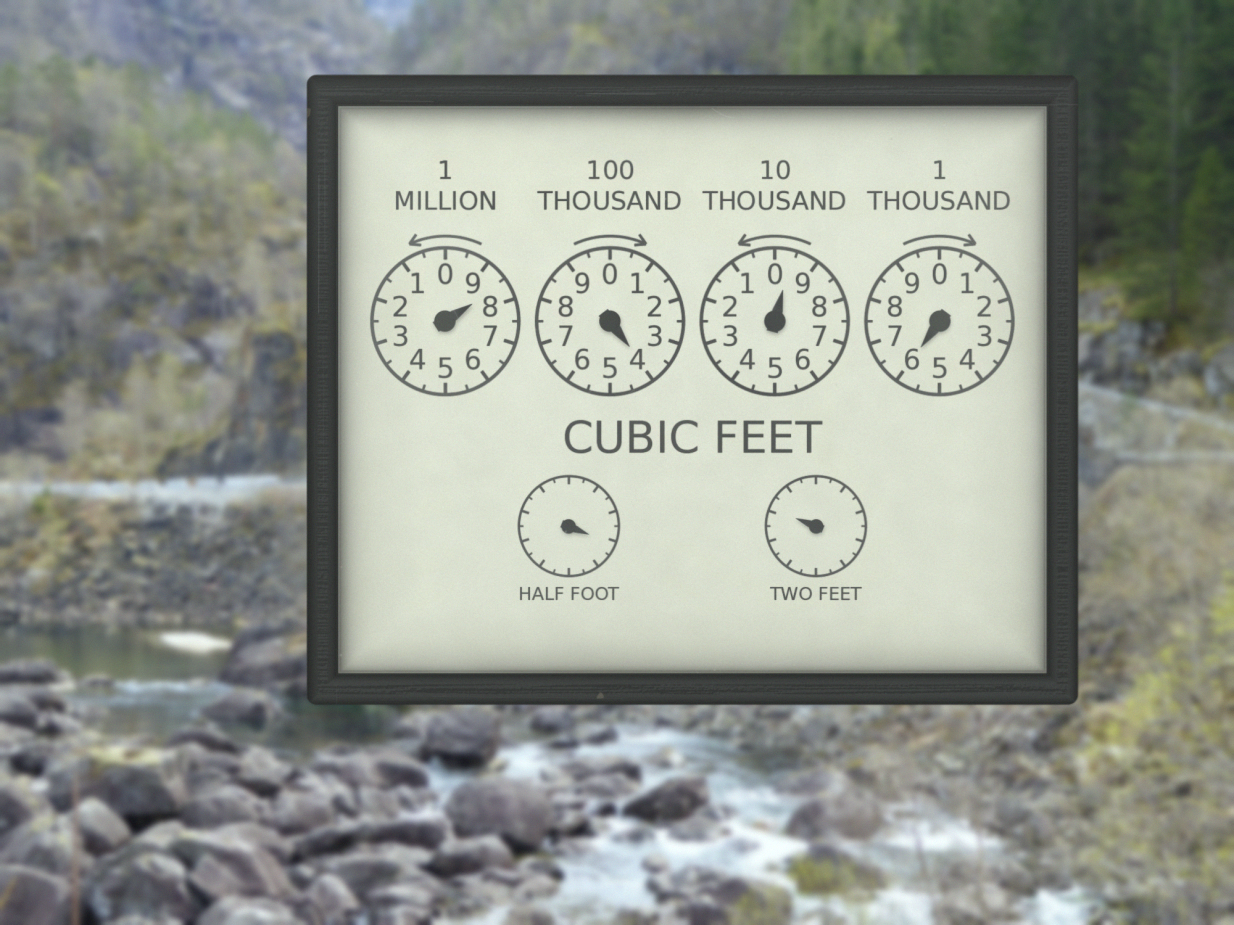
839600 ft³
